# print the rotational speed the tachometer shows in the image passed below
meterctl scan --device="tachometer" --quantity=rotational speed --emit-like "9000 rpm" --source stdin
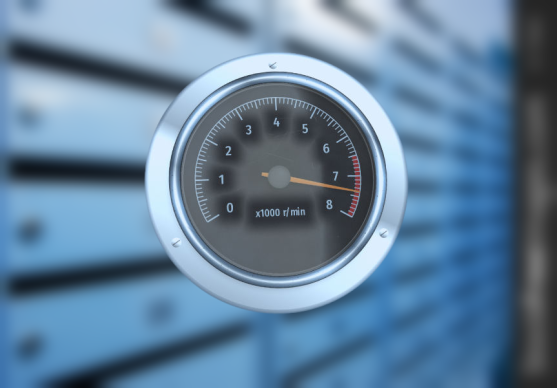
7400 rpm
